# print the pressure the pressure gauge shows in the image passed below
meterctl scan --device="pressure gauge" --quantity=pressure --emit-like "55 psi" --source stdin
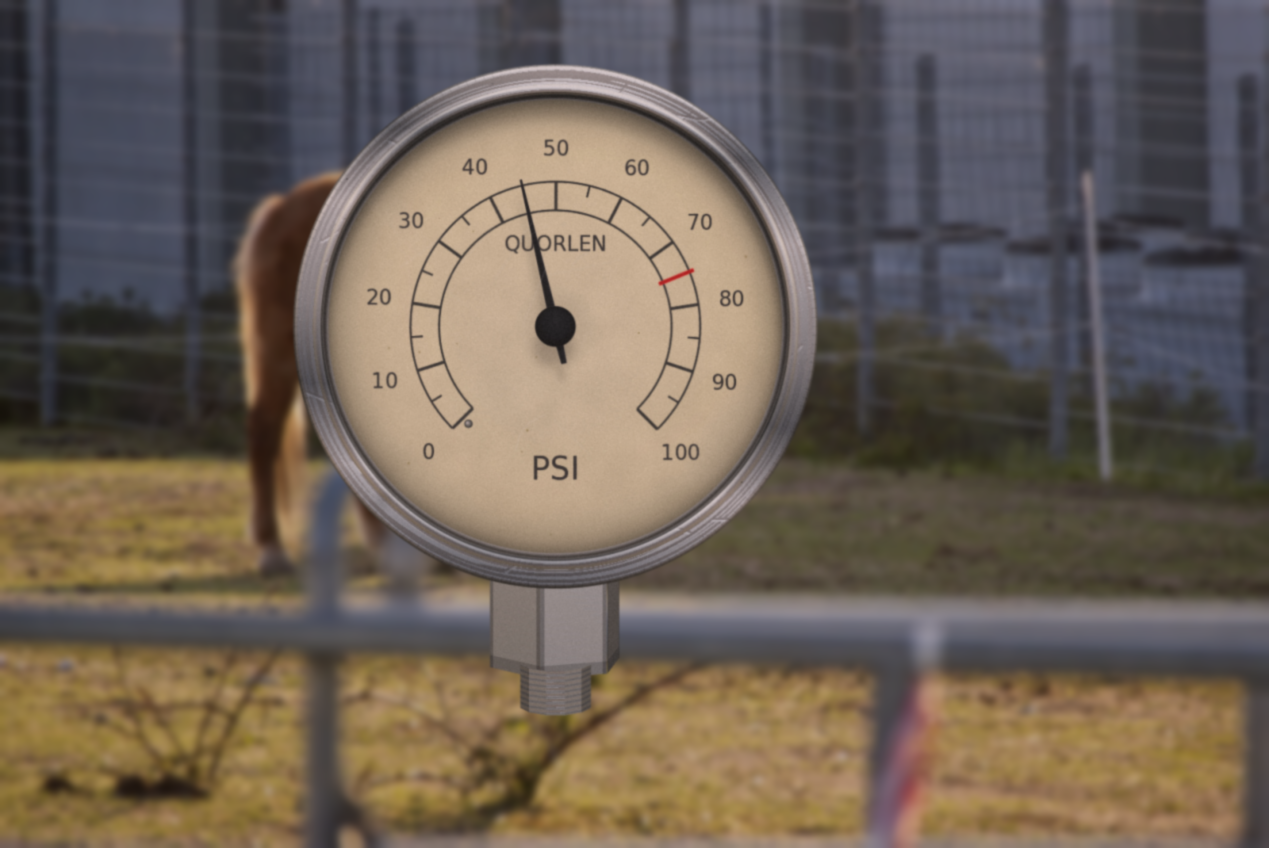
45 psi
